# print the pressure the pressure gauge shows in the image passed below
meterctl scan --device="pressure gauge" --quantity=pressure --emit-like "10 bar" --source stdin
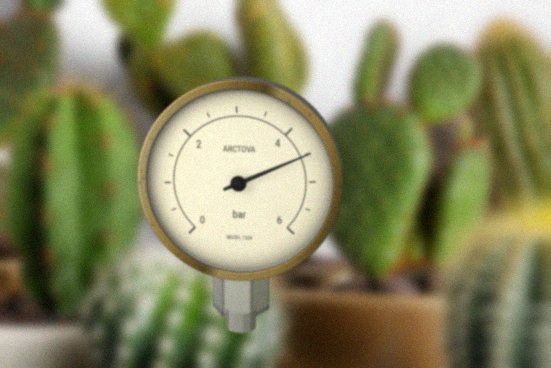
4.5 bar
